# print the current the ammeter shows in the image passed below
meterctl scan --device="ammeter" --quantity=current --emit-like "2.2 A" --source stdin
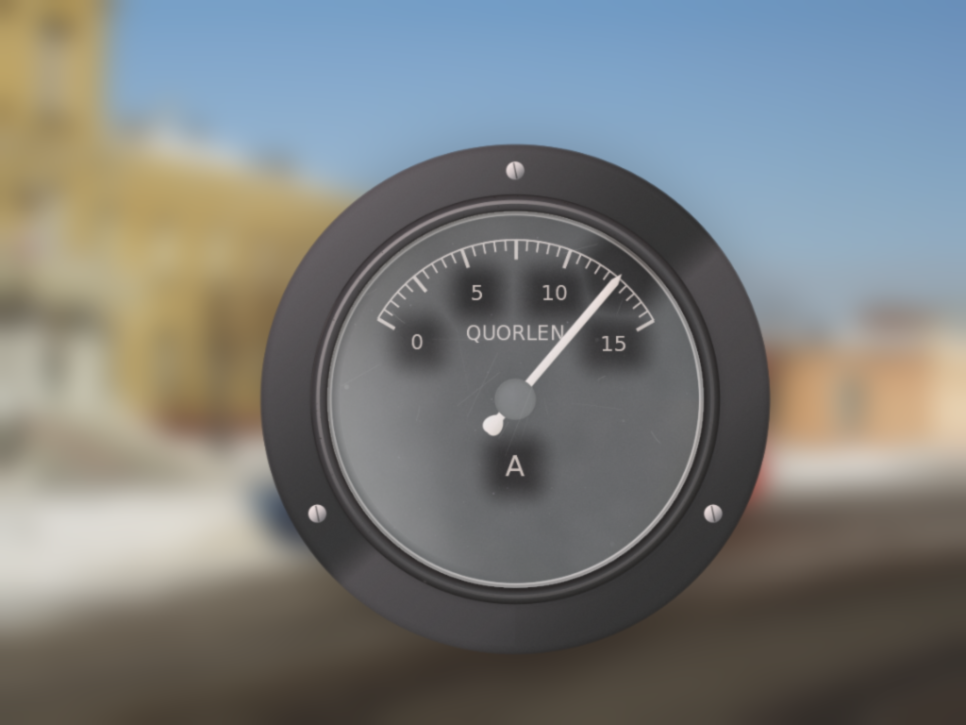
12.5 A
